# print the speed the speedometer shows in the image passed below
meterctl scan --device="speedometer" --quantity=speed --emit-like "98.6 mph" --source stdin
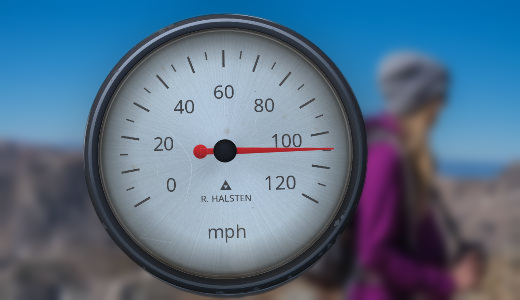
105 mph
